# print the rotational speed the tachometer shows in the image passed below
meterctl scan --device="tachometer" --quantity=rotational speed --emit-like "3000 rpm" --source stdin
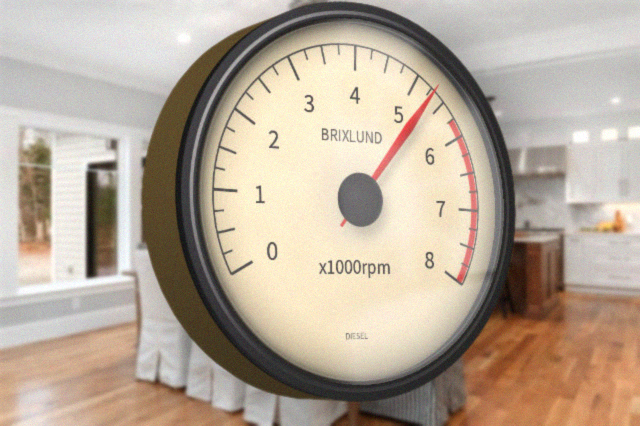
5250 rpm
